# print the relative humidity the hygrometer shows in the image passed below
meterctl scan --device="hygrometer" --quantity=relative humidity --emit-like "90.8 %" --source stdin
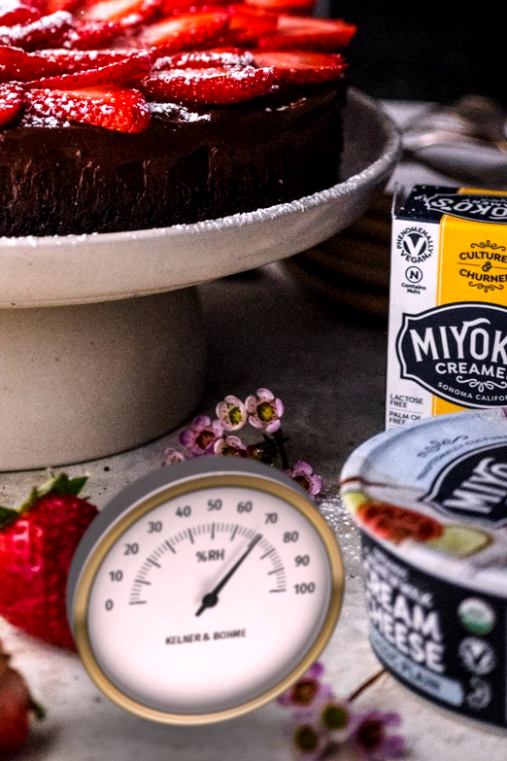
70 %
